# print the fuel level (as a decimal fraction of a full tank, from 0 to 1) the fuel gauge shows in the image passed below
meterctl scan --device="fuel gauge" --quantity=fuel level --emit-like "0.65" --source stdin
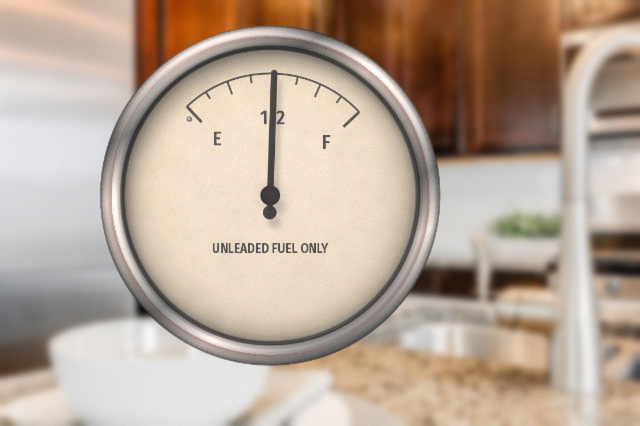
0.5
